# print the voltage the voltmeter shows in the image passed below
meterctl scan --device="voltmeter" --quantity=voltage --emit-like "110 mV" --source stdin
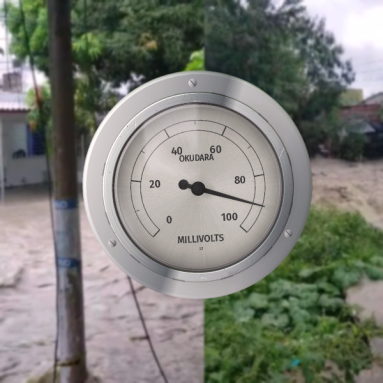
90 mV
